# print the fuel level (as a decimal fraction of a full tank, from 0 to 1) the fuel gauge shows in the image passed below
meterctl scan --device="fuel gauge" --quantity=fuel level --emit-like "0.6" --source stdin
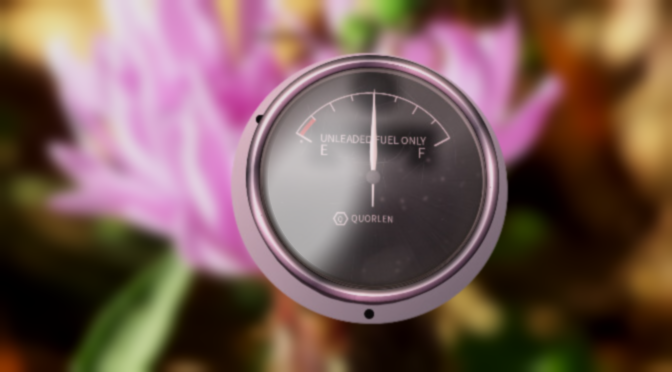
0.5
